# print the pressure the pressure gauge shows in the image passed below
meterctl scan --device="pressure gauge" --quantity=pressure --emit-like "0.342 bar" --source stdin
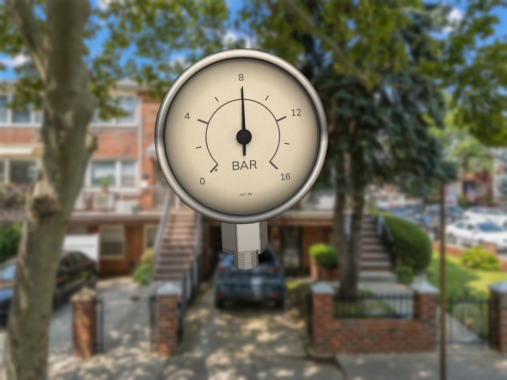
8 bar
